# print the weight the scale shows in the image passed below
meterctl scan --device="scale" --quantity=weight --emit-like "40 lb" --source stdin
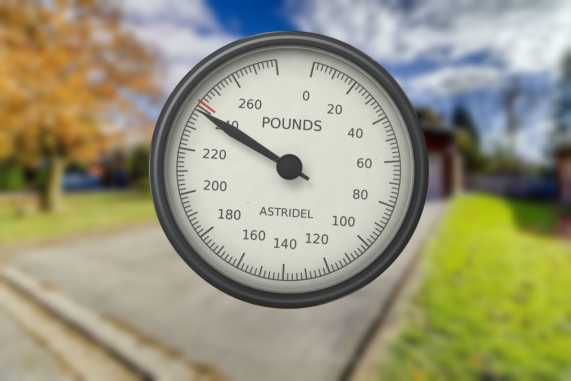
238 lb
